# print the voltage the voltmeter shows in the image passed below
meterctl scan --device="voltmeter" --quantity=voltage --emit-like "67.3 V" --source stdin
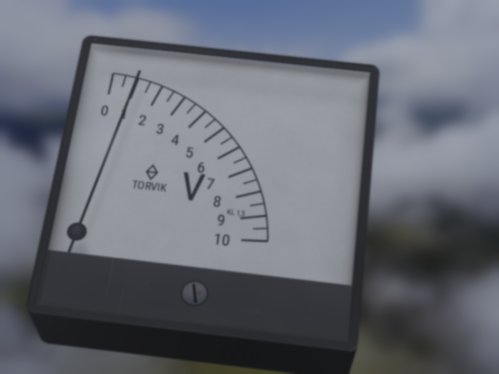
1 V
